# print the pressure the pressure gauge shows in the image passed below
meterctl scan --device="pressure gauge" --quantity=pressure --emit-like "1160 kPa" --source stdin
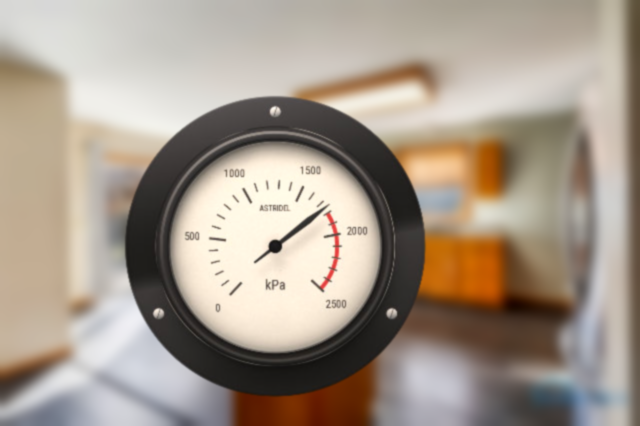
1750 kPa
